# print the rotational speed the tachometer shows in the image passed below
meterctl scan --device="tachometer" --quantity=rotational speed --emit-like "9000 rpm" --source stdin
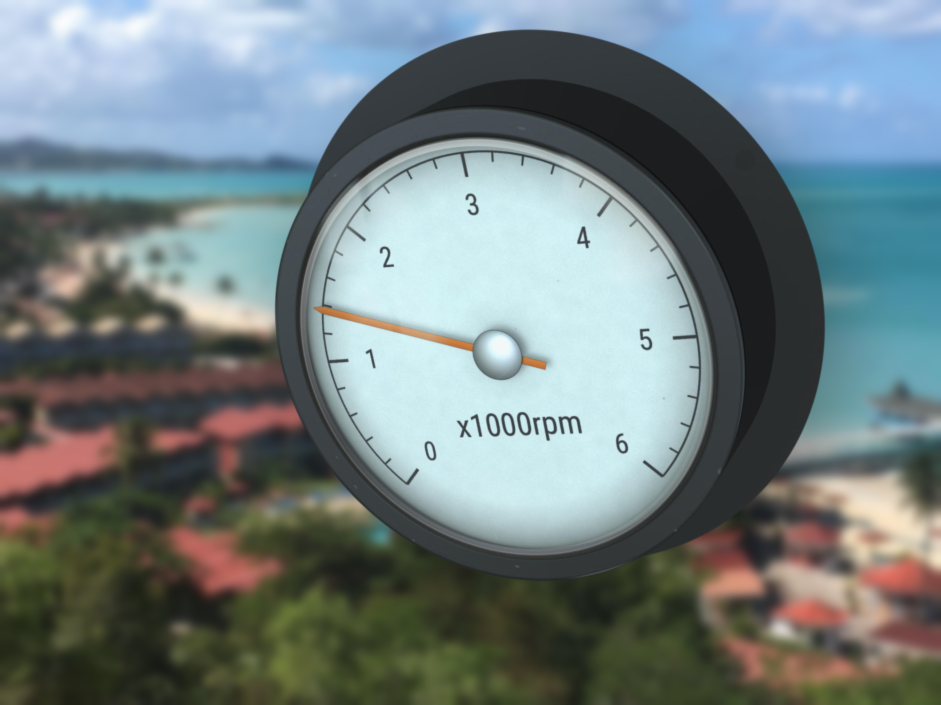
1400 rpm
